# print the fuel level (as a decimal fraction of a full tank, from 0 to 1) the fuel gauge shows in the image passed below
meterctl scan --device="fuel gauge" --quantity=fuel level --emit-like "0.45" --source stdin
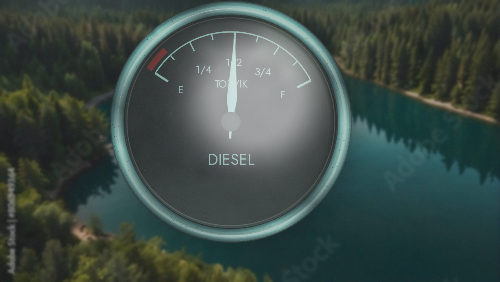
0.5
